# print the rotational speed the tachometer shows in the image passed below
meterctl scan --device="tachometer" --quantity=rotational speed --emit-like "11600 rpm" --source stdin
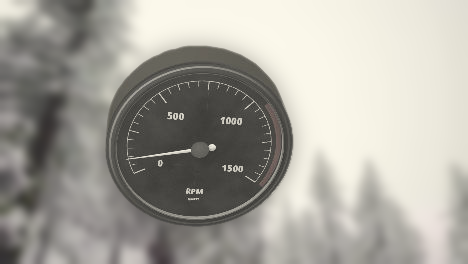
100 rpm
